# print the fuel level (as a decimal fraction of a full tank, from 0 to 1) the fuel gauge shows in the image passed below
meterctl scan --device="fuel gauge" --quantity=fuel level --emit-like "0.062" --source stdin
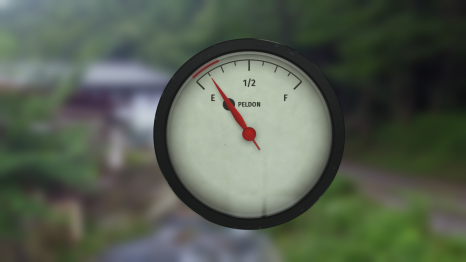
0.125
